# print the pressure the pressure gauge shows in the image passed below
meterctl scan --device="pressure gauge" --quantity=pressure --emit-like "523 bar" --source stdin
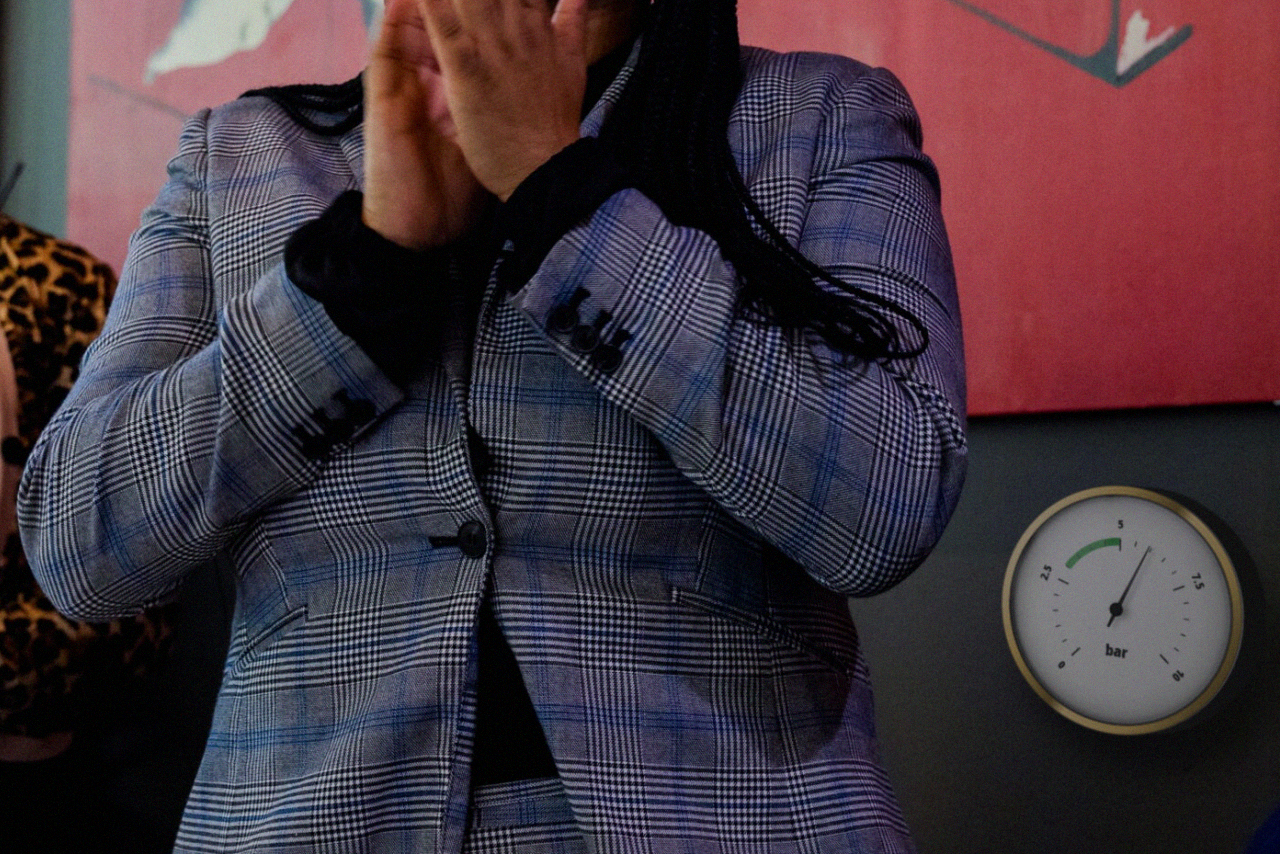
6 bar
